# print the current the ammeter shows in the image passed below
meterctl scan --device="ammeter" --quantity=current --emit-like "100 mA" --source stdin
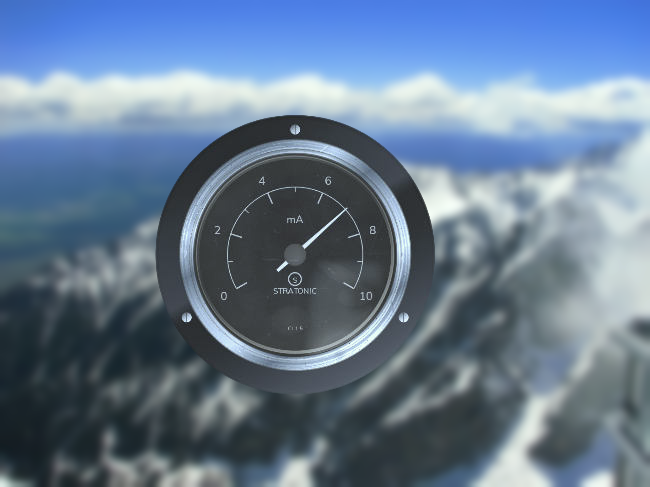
7 mA
